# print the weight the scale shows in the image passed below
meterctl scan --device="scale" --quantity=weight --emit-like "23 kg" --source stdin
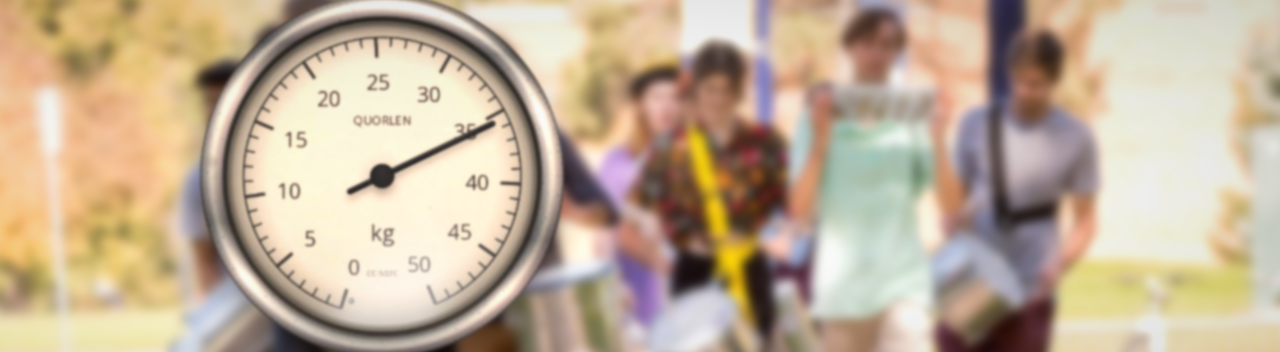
35.5 kg
